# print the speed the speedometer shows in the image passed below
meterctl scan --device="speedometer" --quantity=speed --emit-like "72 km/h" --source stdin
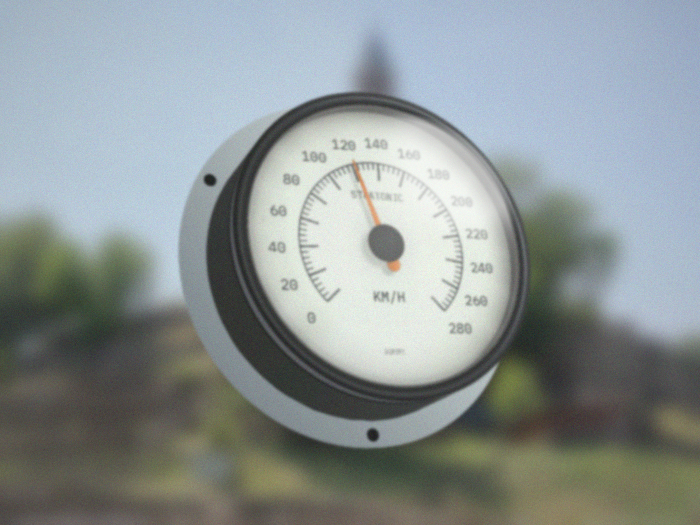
120 km/h
